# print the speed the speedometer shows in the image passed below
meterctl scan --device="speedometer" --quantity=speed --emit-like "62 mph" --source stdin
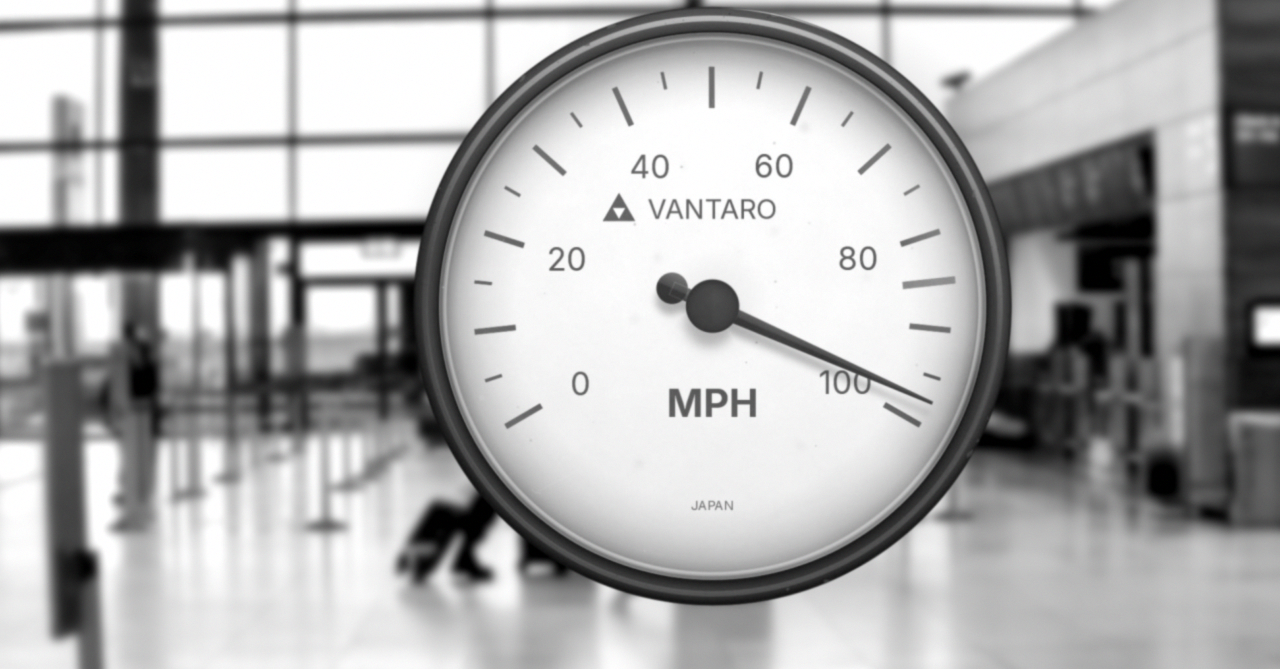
97.5 mph
